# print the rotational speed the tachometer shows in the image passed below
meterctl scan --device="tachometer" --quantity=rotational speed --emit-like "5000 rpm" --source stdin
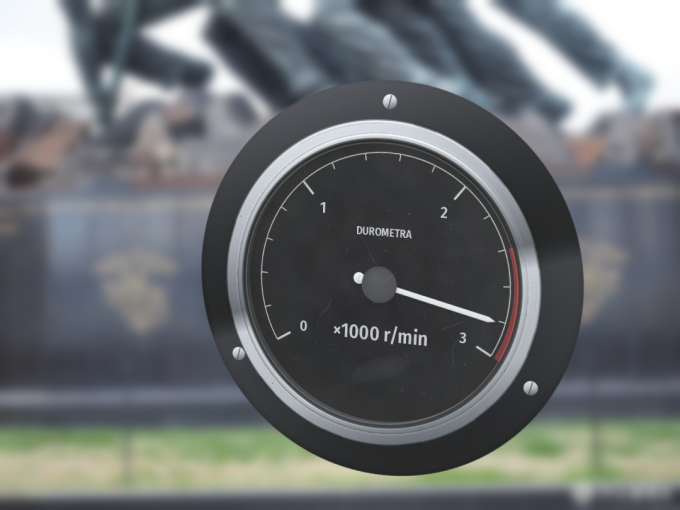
2800 rpm
